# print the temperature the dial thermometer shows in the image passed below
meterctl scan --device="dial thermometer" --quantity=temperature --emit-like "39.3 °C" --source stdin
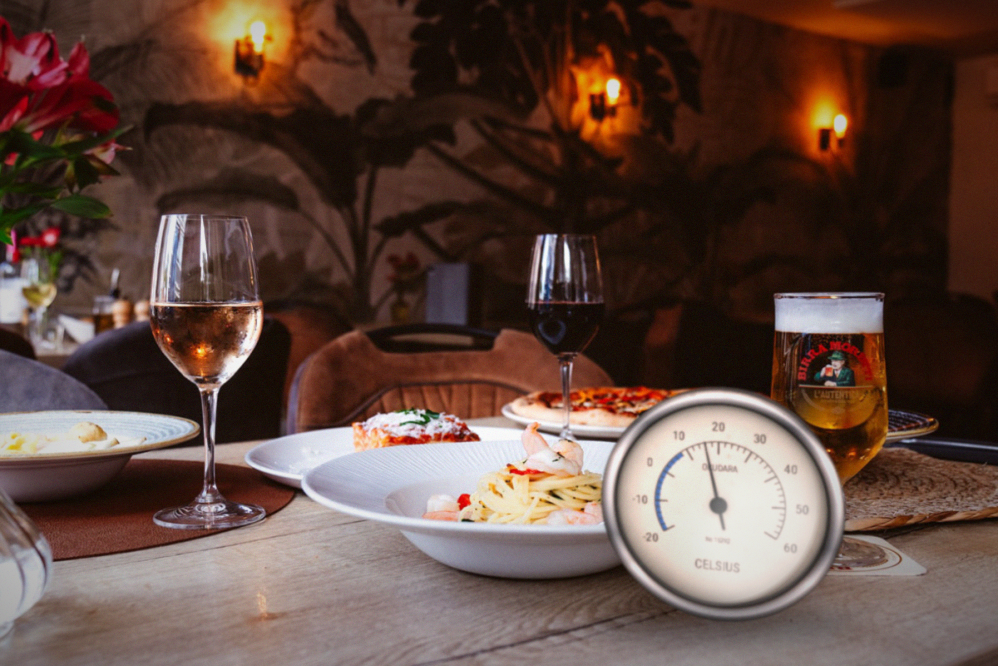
16 °C
